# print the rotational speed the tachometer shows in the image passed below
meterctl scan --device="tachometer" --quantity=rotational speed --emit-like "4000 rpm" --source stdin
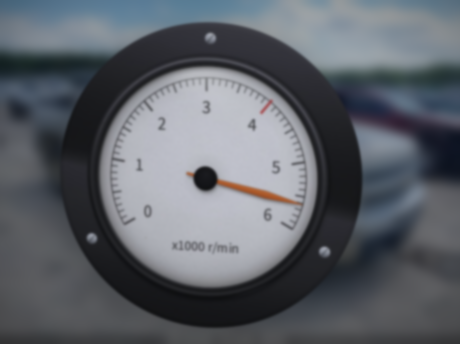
5600 rpm
